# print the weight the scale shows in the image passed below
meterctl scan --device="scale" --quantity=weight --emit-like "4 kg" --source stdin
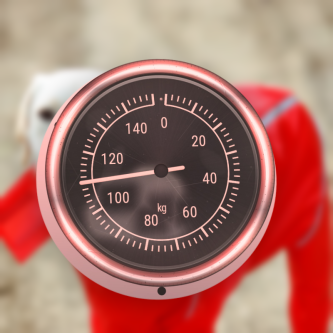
110 kg
